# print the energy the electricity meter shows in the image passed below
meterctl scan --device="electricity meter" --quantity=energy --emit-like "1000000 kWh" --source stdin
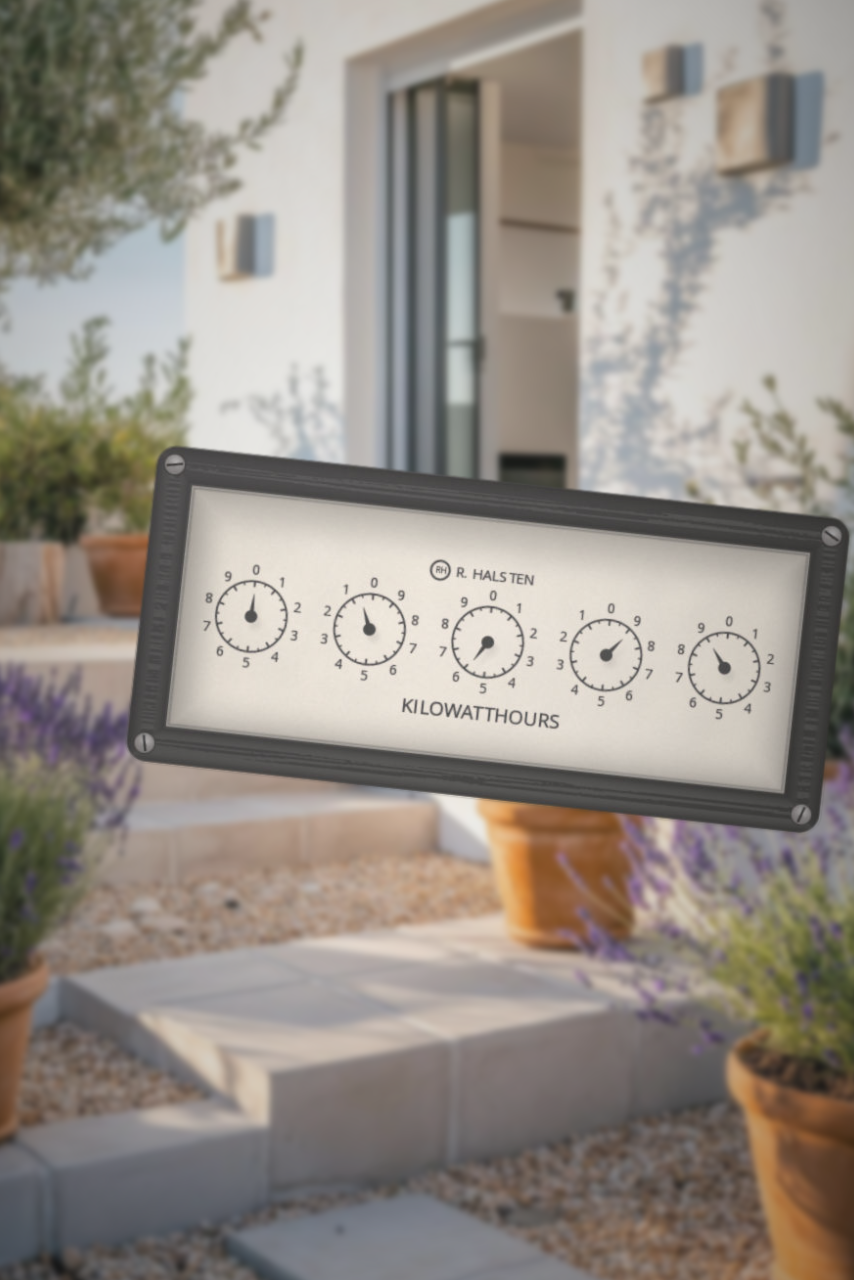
589 kWh
